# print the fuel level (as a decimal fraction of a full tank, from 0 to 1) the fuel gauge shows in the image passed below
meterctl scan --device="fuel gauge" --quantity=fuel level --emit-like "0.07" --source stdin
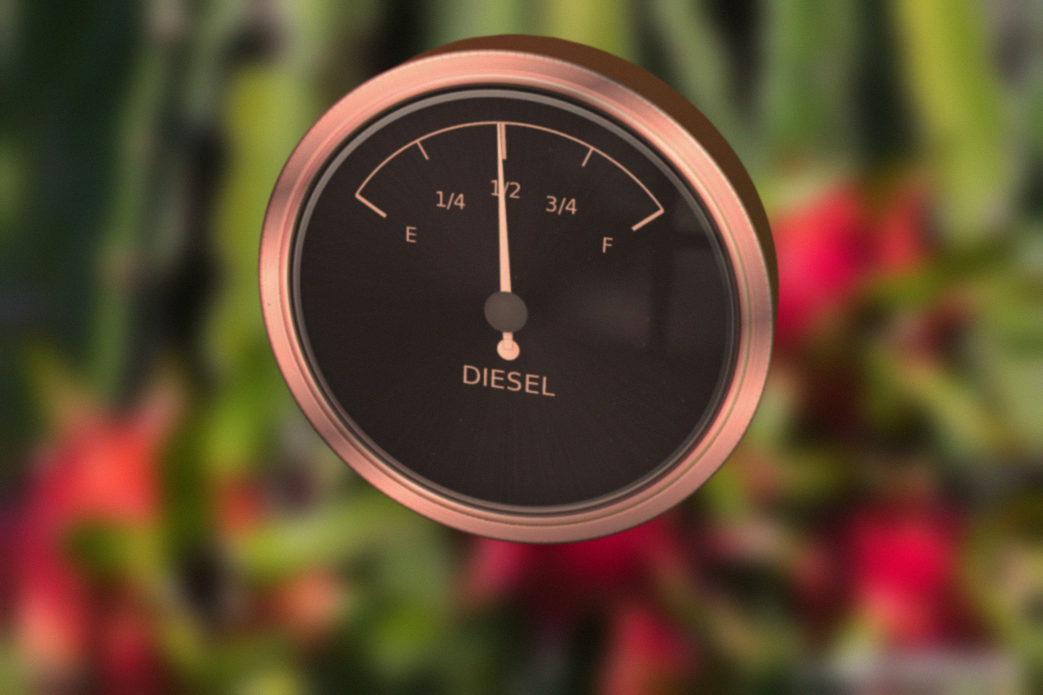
0.5
